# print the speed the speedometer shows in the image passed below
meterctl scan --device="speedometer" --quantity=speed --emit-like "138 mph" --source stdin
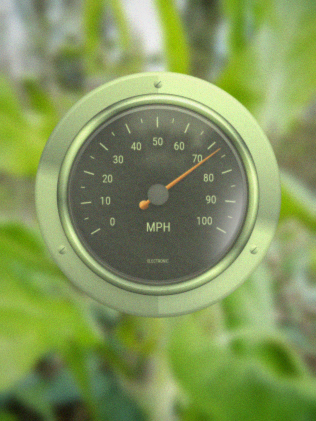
72.5 mph
